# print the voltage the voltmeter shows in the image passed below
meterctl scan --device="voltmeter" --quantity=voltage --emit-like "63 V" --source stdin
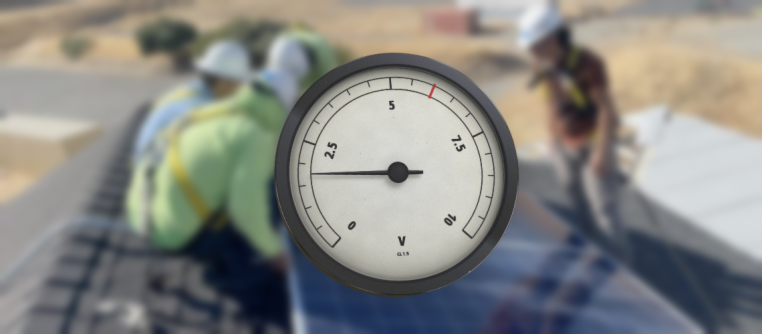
1.75 V
